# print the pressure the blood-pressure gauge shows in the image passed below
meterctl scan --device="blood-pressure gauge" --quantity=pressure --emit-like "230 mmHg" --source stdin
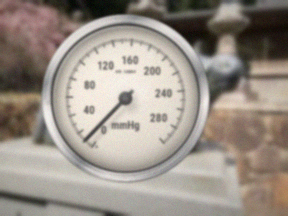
10 mmHg
